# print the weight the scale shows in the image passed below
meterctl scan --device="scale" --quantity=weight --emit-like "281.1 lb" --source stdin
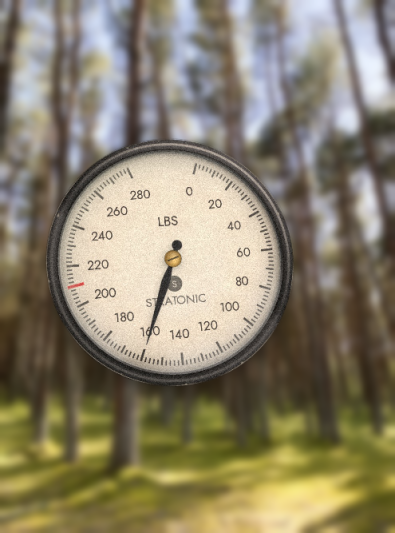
160 lb
